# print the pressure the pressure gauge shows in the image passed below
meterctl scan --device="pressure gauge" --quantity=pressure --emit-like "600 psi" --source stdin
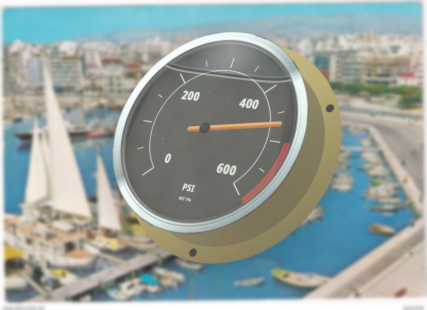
475 psi
